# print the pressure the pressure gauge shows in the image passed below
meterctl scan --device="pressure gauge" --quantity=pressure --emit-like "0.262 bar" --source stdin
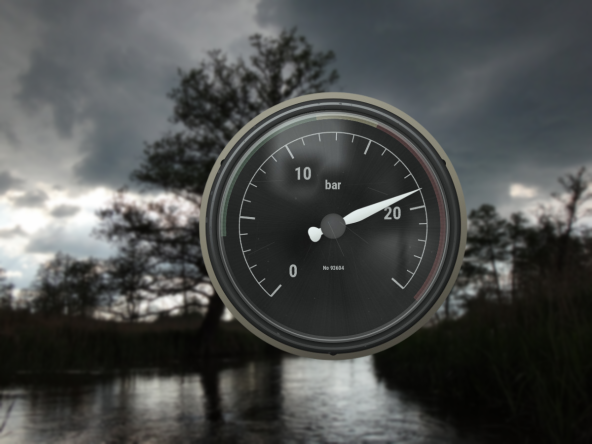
19 bar
